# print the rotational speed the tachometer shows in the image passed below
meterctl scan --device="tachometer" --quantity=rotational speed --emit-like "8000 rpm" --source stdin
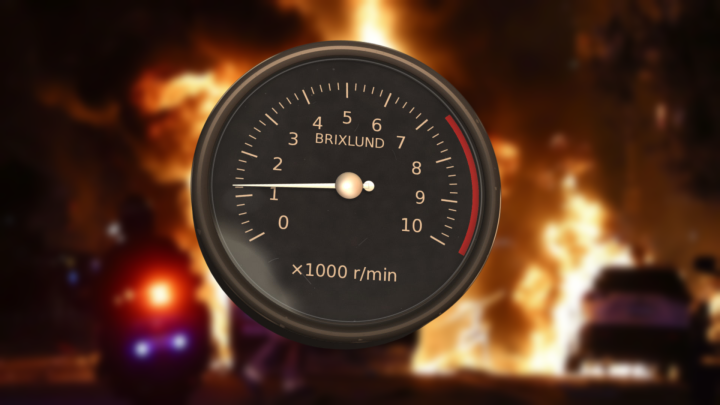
1200 rpm
